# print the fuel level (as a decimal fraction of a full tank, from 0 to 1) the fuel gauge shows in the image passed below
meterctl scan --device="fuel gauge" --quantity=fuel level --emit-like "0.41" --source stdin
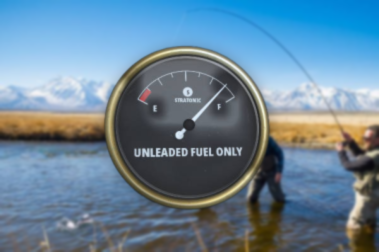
0.875
